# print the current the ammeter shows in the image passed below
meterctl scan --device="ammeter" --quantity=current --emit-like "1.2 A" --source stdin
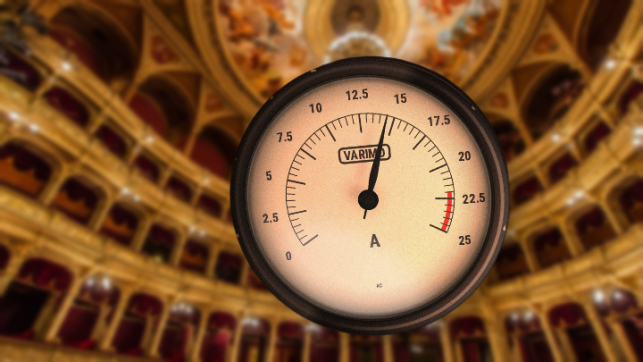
14.5 A
